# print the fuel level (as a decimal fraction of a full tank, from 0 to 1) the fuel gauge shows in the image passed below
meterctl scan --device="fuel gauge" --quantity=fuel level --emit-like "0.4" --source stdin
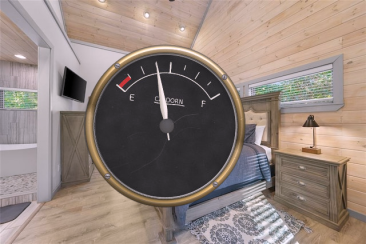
0.375
